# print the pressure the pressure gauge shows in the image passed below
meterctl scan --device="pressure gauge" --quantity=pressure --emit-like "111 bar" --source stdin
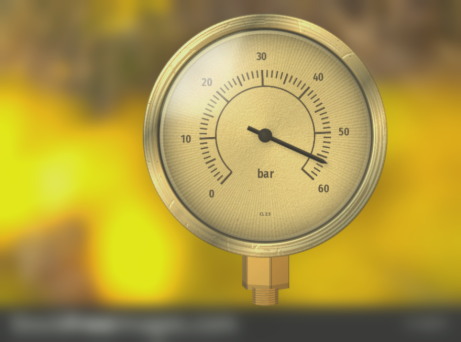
56 bar
